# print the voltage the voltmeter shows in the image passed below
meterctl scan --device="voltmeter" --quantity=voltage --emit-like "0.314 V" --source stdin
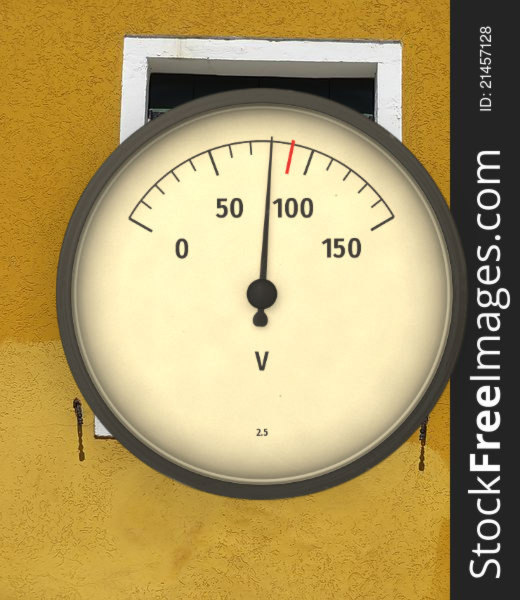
80 V
